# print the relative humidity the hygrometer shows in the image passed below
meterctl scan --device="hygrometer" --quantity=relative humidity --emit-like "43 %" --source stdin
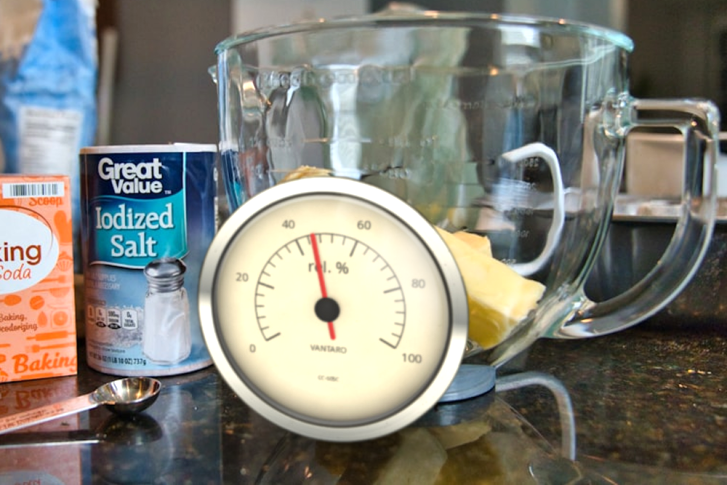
46 %
